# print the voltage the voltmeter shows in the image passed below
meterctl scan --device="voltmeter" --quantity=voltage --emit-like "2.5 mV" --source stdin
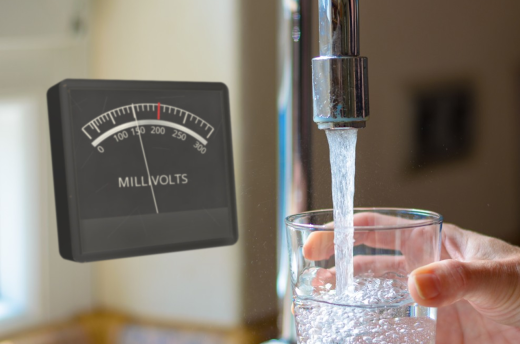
150 mV
